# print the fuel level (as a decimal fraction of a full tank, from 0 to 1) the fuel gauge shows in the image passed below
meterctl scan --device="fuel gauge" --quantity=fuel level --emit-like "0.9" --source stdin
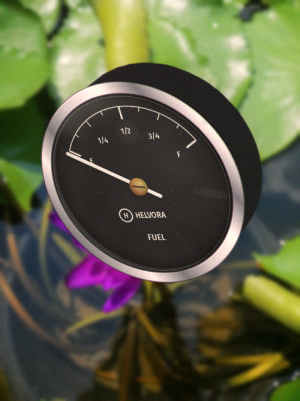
0
